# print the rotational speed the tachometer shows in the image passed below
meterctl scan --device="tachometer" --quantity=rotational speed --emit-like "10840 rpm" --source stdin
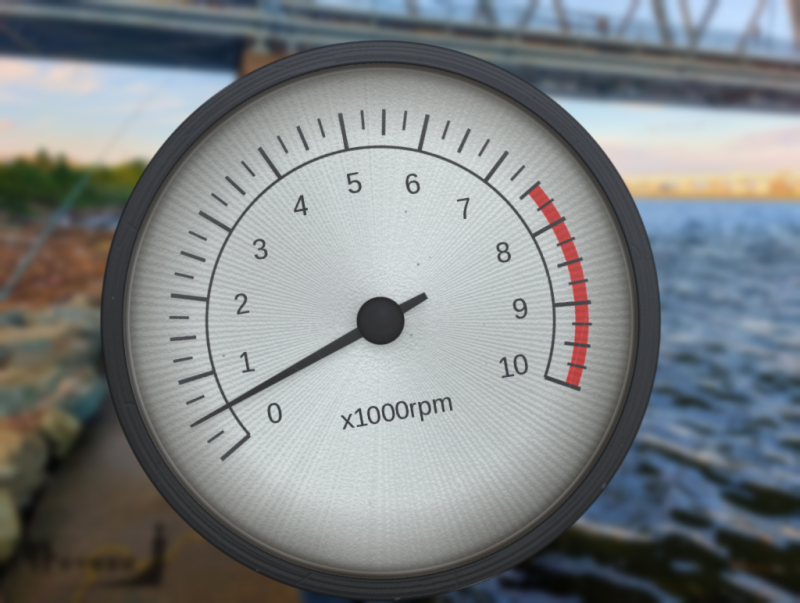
500 rpm
